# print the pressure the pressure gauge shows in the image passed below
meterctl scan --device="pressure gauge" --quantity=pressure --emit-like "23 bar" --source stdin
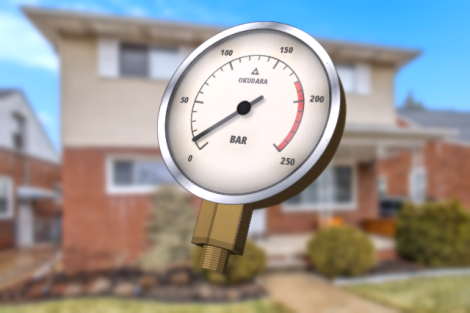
10 bar
